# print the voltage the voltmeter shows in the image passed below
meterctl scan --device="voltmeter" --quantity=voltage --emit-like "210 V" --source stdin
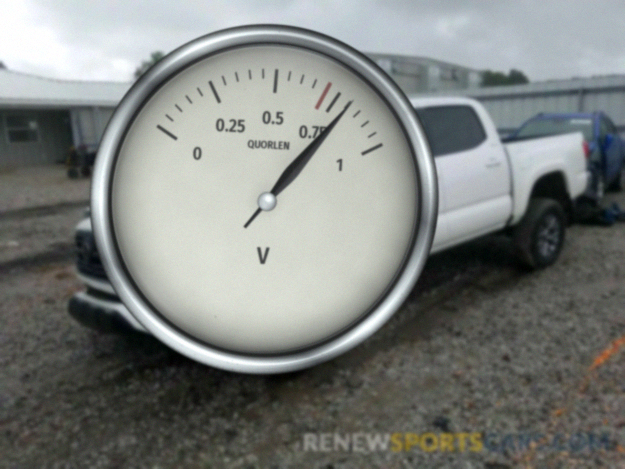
0.8 V
